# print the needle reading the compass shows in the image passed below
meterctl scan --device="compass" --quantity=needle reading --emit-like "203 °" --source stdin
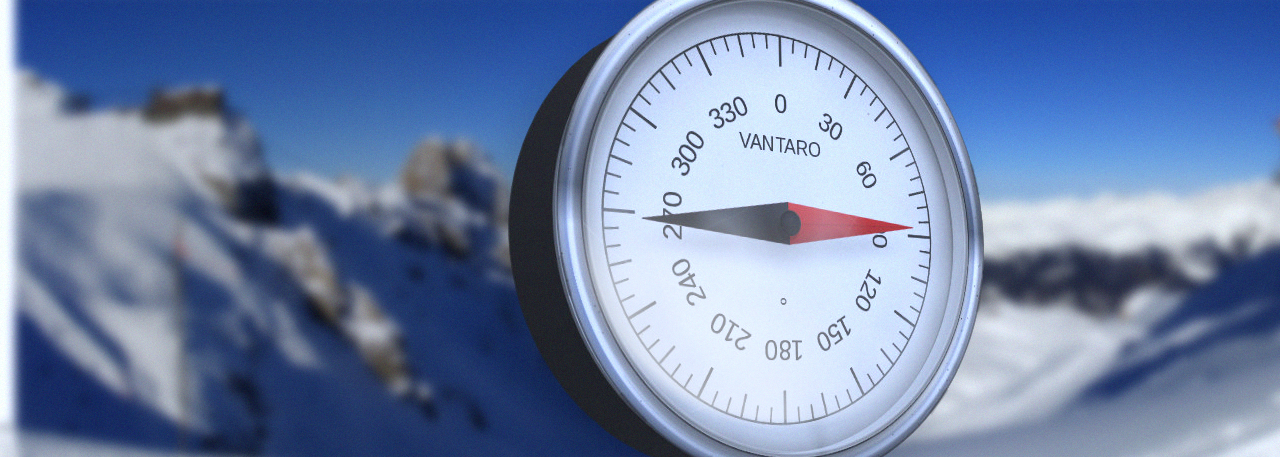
87.5 °
